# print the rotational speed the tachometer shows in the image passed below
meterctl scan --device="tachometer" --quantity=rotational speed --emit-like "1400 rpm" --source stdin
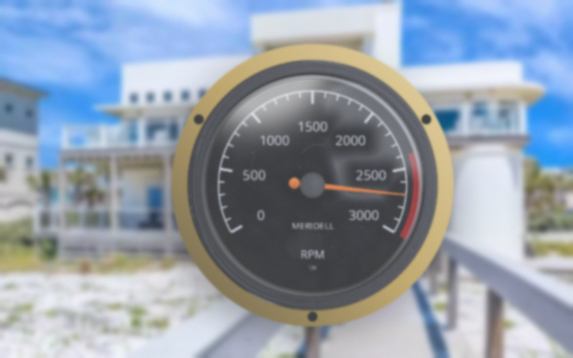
2700 rpm
